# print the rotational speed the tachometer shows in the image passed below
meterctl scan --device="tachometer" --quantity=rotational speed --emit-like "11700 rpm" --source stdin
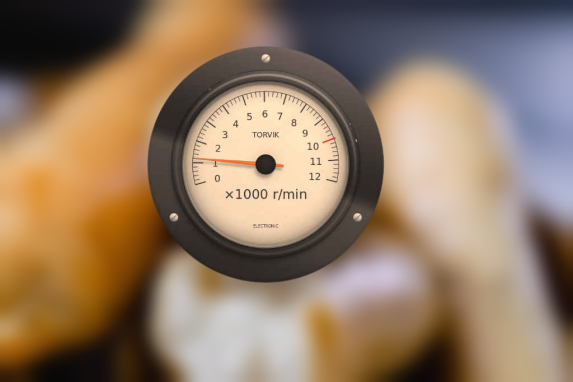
1200 rpm
